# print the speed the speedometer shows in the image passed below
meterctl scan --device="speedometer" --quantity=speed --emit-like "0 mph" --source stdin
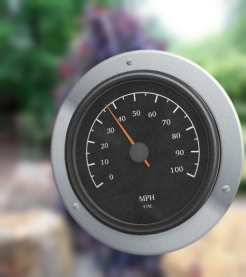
37.5 mph
